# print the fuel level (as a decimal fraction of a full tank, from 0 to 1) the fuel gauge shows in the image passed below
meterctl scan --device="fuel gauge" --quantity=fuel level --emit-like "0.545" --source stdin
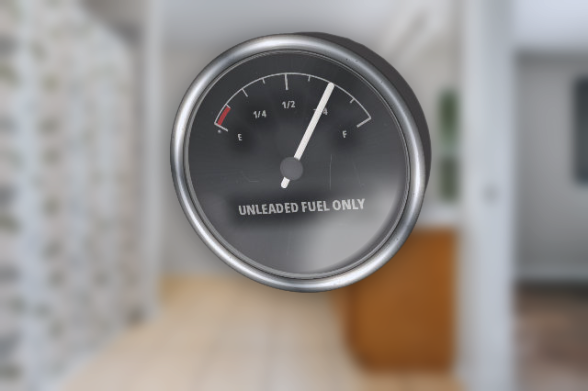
0.75
